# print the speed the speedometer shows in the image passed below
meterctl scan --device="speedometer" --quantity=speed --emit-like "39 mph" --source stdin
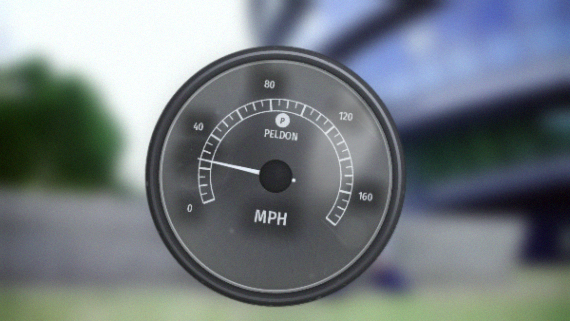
25 mph
